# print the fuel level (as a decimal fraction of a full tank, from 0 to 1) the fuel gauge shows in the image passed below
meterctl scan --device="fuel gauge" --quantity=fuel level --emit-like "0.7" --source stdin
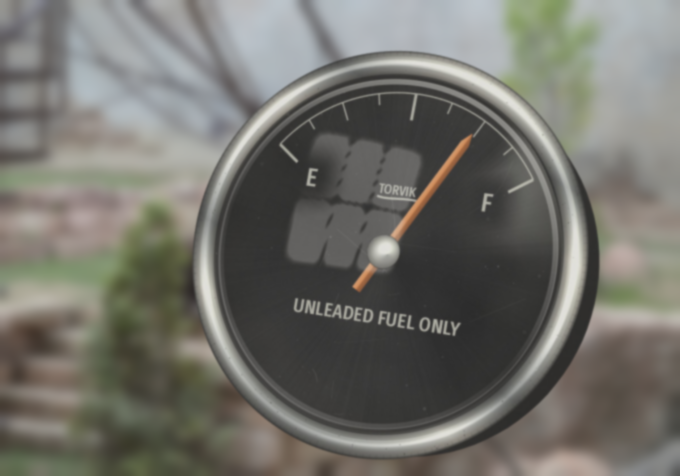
0.75
